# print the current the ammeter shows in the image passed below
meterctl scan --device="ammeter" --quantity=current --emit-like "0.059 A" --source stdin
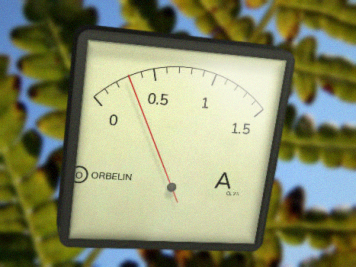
0.3 A
